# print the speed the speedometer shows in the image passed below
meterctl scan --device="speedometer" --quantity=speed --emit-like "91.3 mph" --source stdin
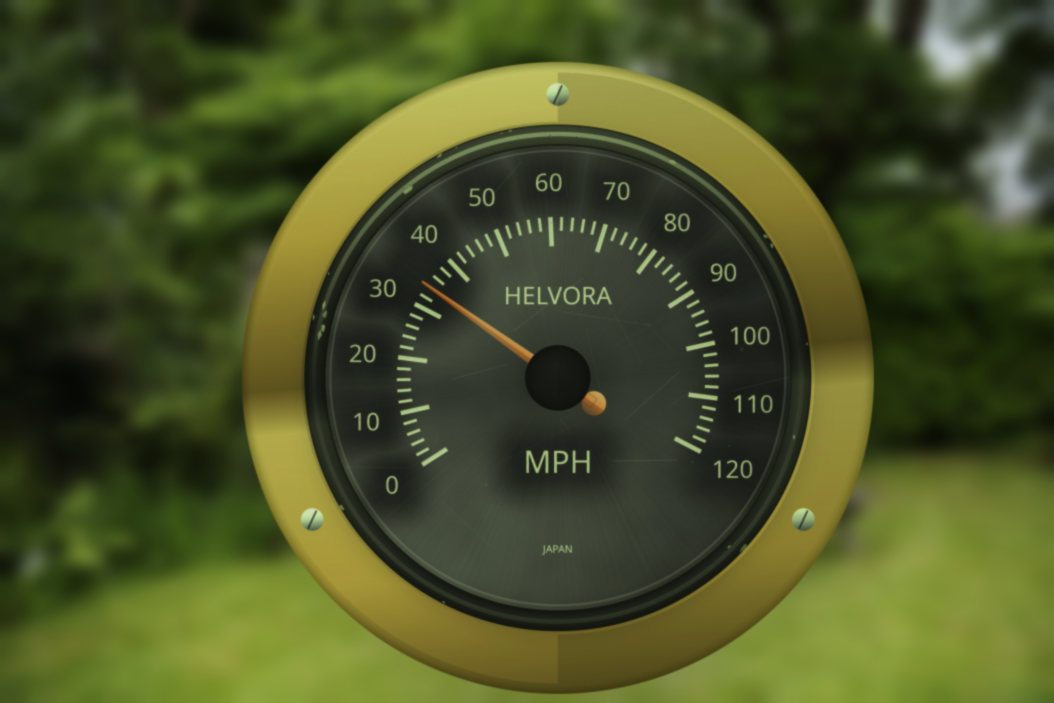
34 mph
